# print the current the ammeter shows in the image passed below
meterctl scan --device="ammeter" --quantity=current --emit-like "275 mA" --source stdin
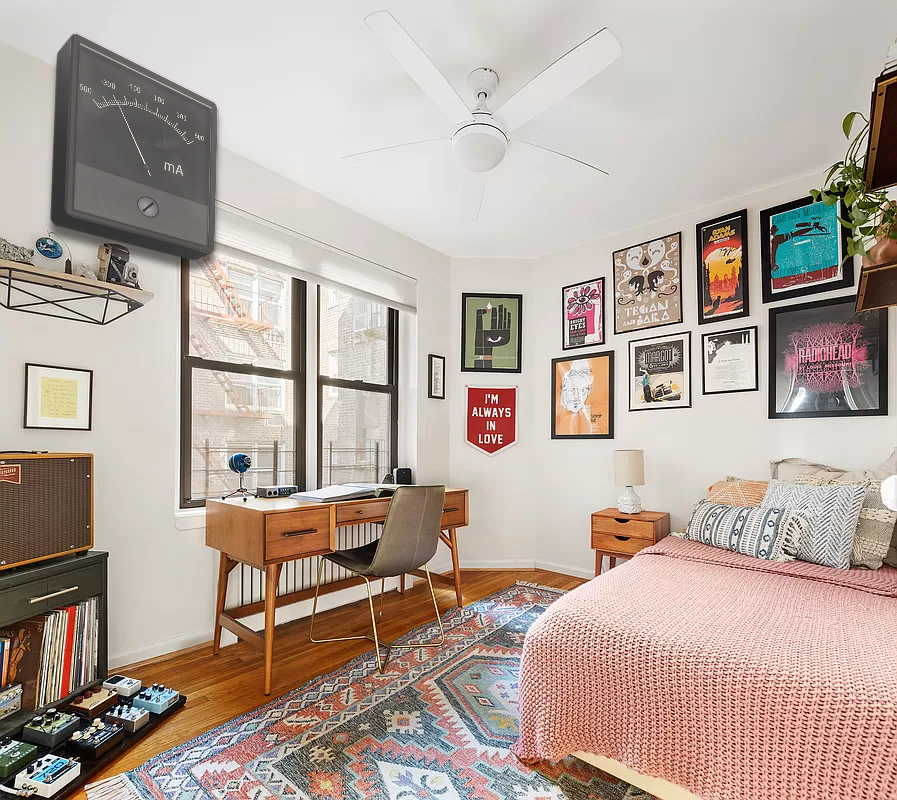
-300 mA
